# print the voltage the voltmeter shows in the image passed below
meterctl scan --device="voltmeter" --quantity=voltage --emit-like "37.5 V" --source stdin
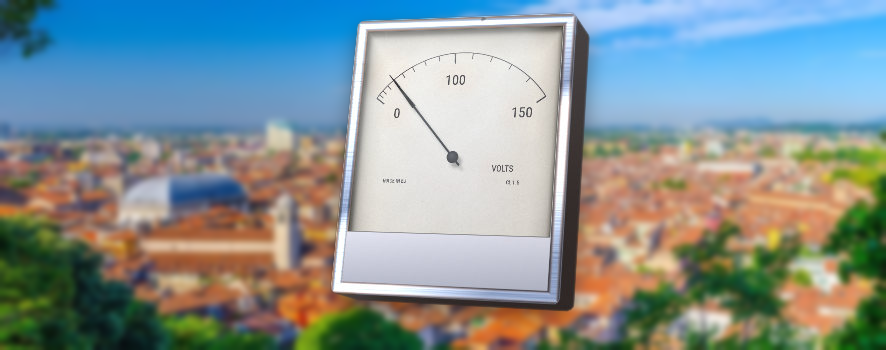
50 V
